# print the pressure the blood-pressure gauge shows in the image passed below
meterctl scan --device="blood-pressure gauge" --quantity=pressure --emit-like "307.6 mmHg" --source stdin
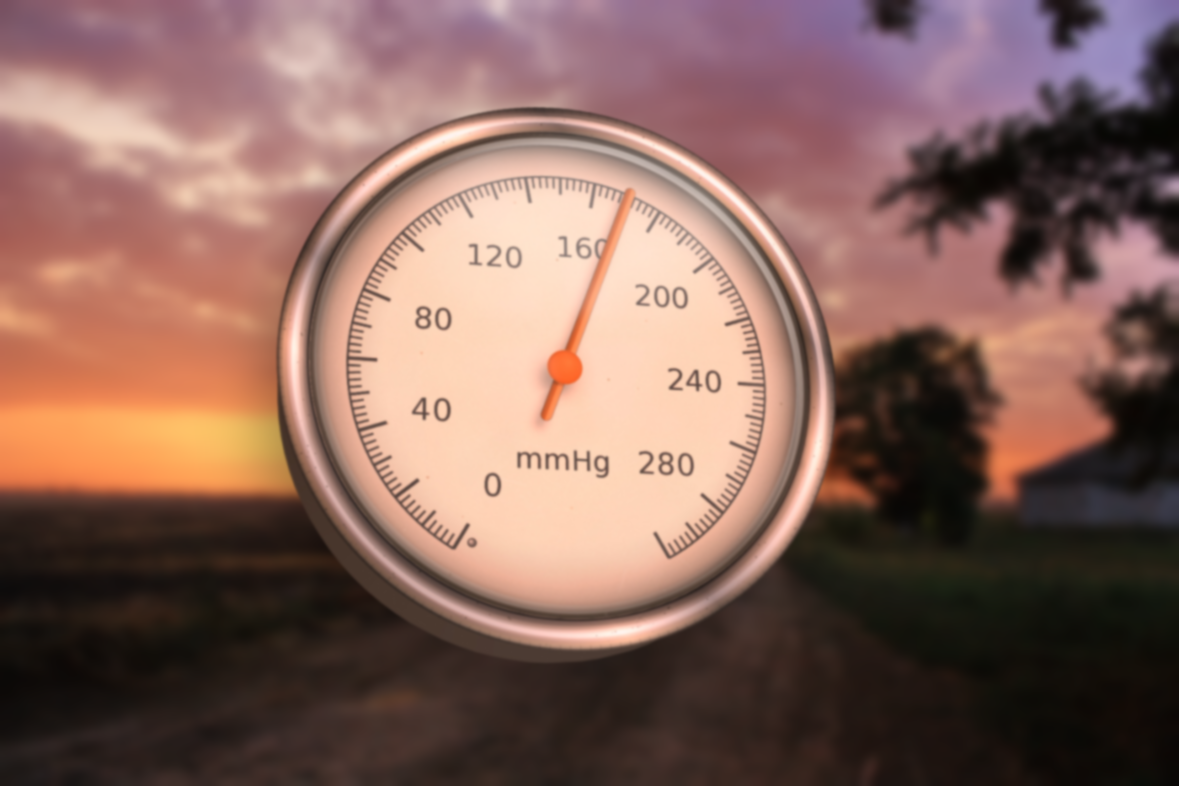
170 mmHg
